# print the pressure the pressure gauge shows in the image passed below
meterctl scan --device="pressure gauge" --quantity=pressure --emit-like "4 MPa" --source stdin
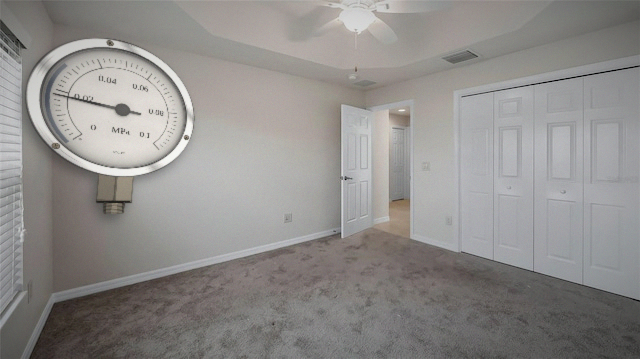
0.018 MPa
